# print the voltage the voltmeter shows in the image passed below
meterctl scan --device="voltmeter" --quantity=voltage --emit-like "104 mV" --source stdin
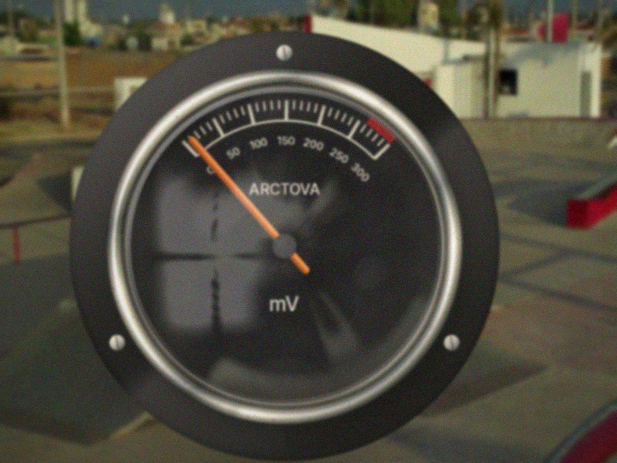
10 mV
